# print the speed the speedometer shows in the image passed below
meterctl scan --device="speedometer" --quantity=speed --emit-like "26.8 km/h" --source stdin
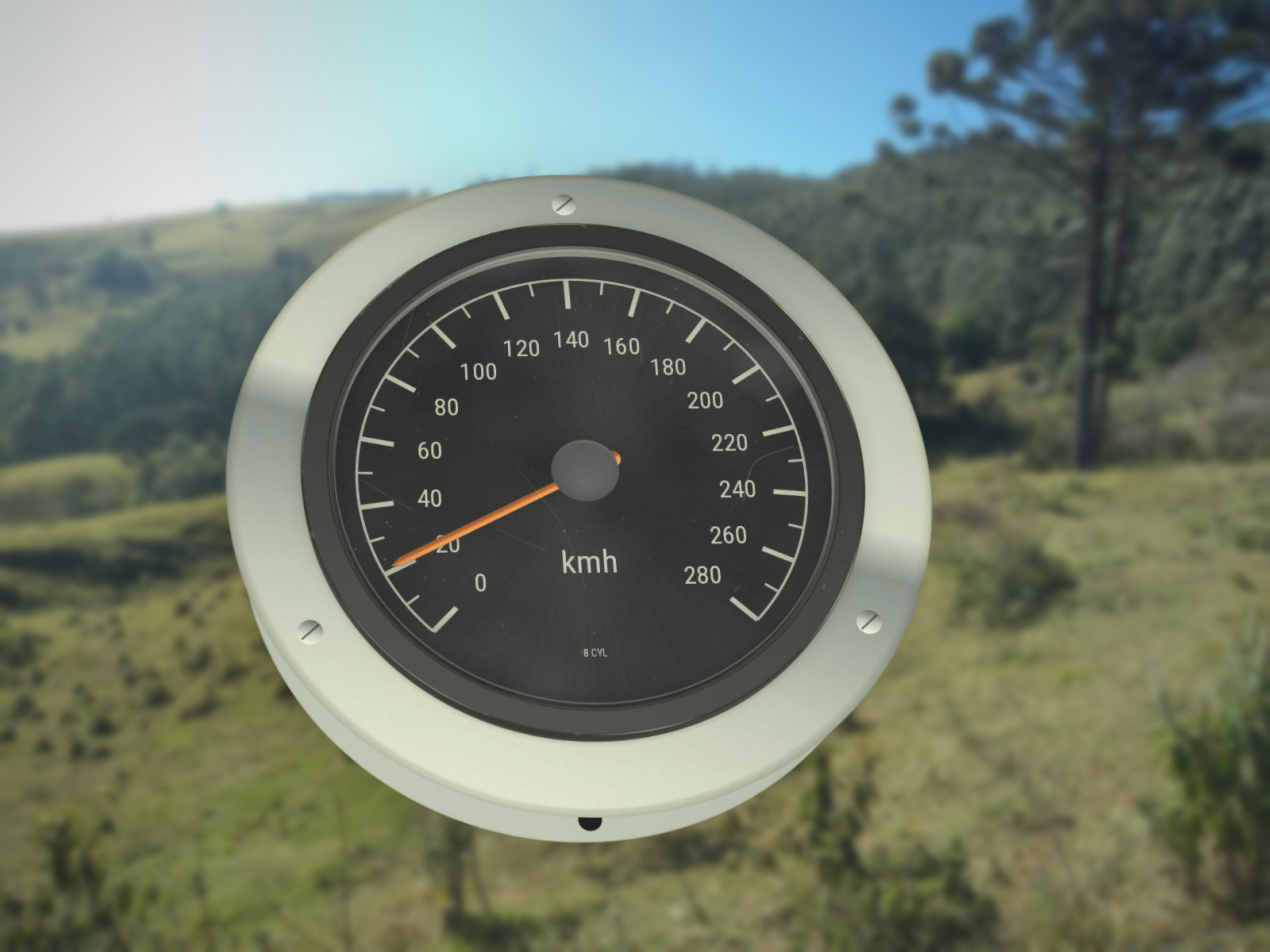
20 km/h
